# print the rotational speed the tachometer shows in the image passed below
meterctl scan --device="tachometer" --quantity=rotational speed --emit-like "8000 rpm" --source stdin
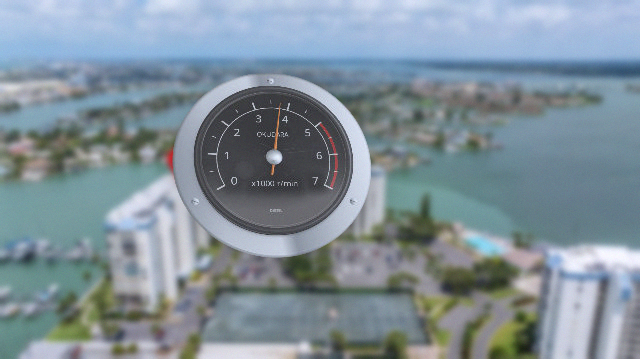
3750 rpm
